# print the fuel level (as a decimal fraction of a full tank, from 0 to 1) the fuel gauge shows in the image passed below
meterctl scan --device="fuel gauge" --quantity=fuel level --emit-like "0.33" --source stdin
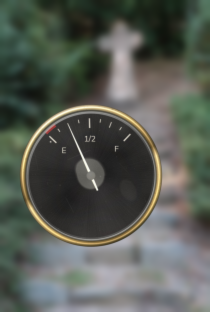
0.25
